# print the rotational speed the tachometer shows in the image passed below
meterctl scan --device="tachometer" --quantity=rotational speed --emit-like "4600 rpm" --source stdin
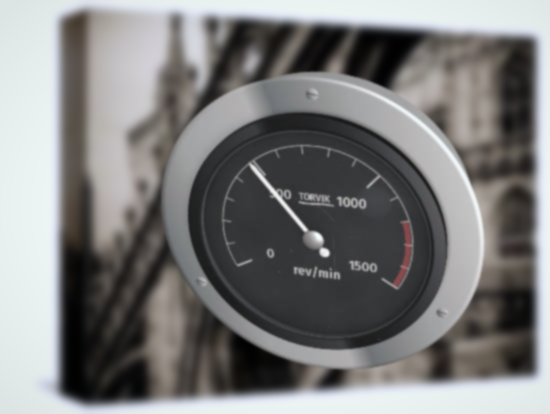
500 rpm
